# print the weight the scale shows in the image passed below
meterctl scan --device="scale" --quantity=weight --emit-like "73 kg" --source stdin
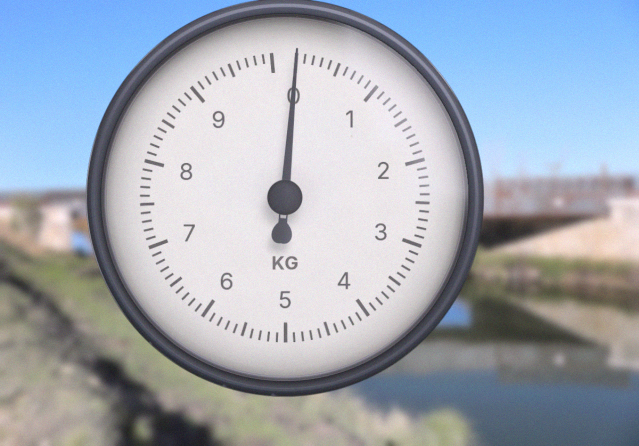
0 kg
